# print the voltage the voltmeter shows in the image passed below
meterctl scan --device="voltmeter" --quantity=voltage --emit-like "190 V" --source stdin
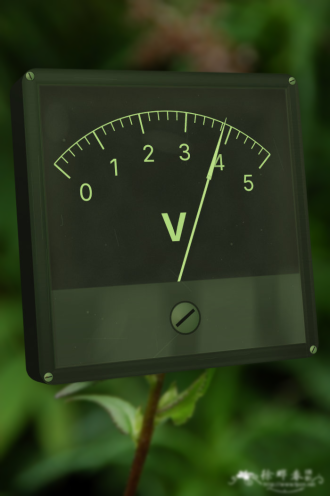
3.8 V
